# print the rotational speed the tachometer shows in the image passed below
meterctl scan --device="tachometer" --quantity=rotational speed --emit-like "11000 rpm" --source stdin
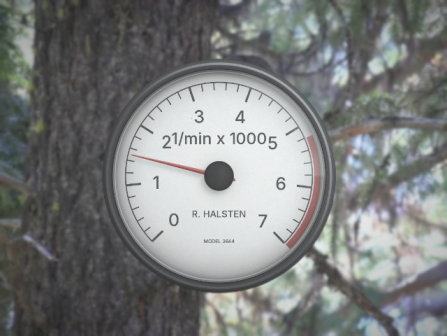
1500 rpm
